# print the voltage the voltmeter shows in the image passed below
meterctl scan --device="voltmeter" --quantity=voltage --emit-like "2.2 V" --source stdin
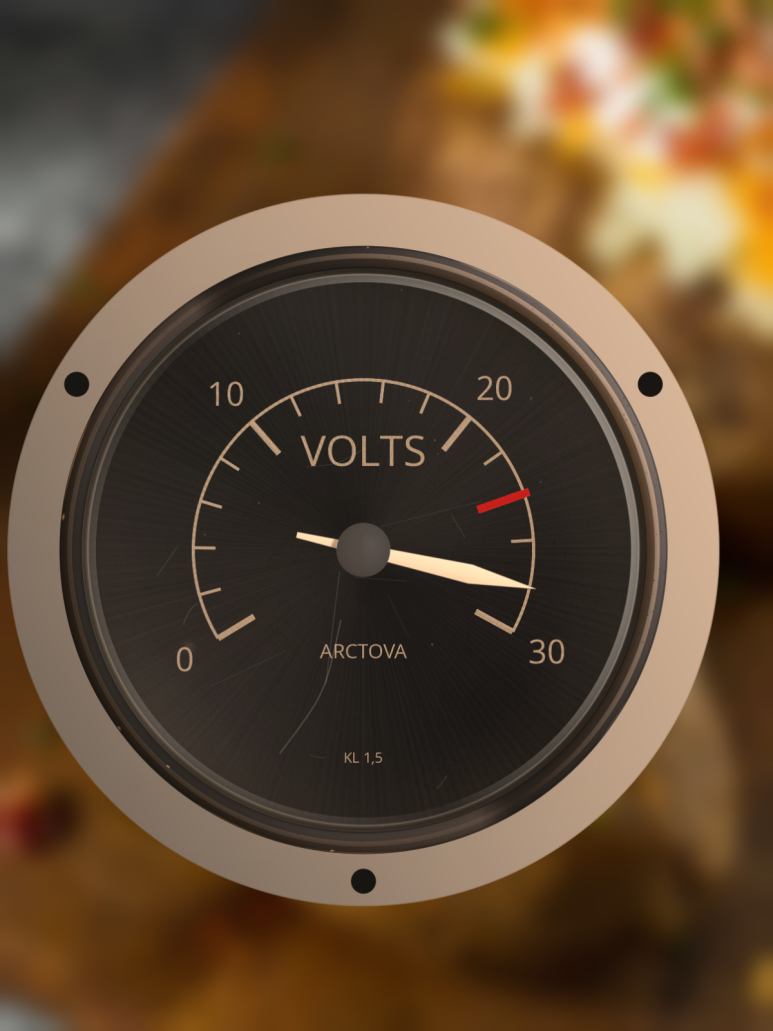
28 V
